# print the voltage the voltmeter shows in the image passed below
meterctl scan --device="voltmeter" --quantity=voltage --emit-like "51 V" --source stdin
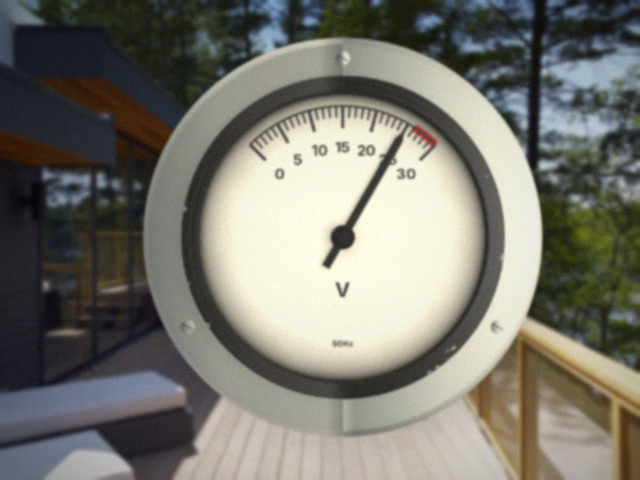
25 V
